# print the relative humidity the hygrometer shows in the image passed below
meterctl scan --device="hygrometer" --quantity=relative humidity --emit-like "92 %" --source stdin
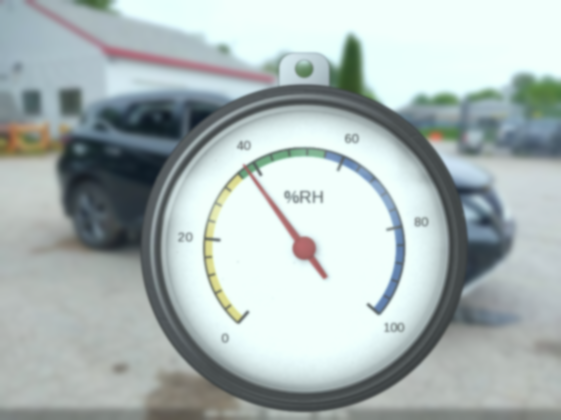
38 %
